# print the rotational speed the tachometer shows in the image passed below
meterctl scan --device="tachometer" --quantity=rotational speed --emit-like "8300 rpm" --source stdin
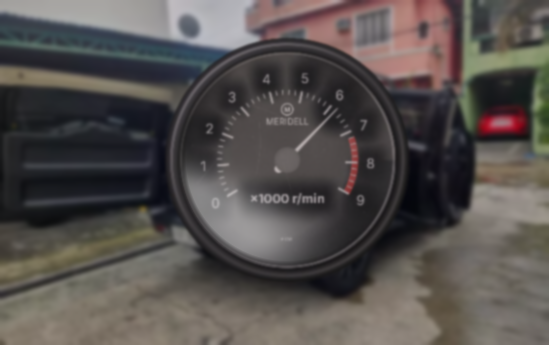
6200 rpm
